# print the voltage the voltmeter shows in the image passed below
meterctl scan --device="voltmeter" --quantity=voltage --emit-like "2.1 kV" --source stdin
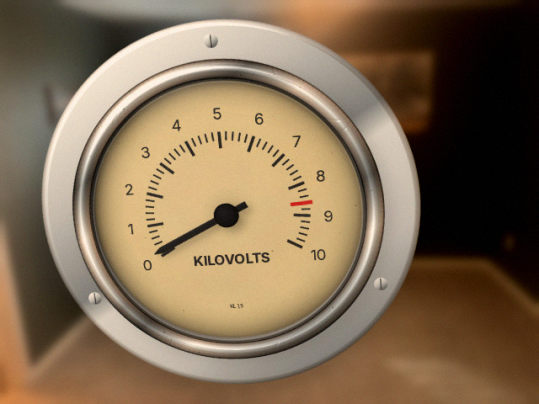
0.2 kV
